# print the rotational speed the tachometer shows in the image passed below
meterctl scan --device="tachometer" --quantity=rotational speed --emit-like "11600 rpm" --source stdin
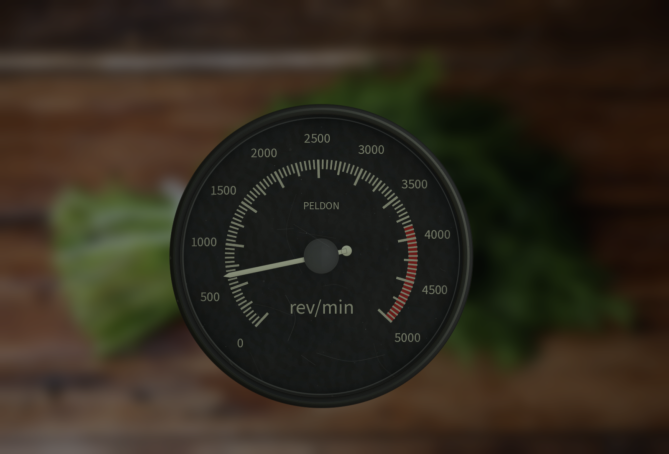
650 rpm
